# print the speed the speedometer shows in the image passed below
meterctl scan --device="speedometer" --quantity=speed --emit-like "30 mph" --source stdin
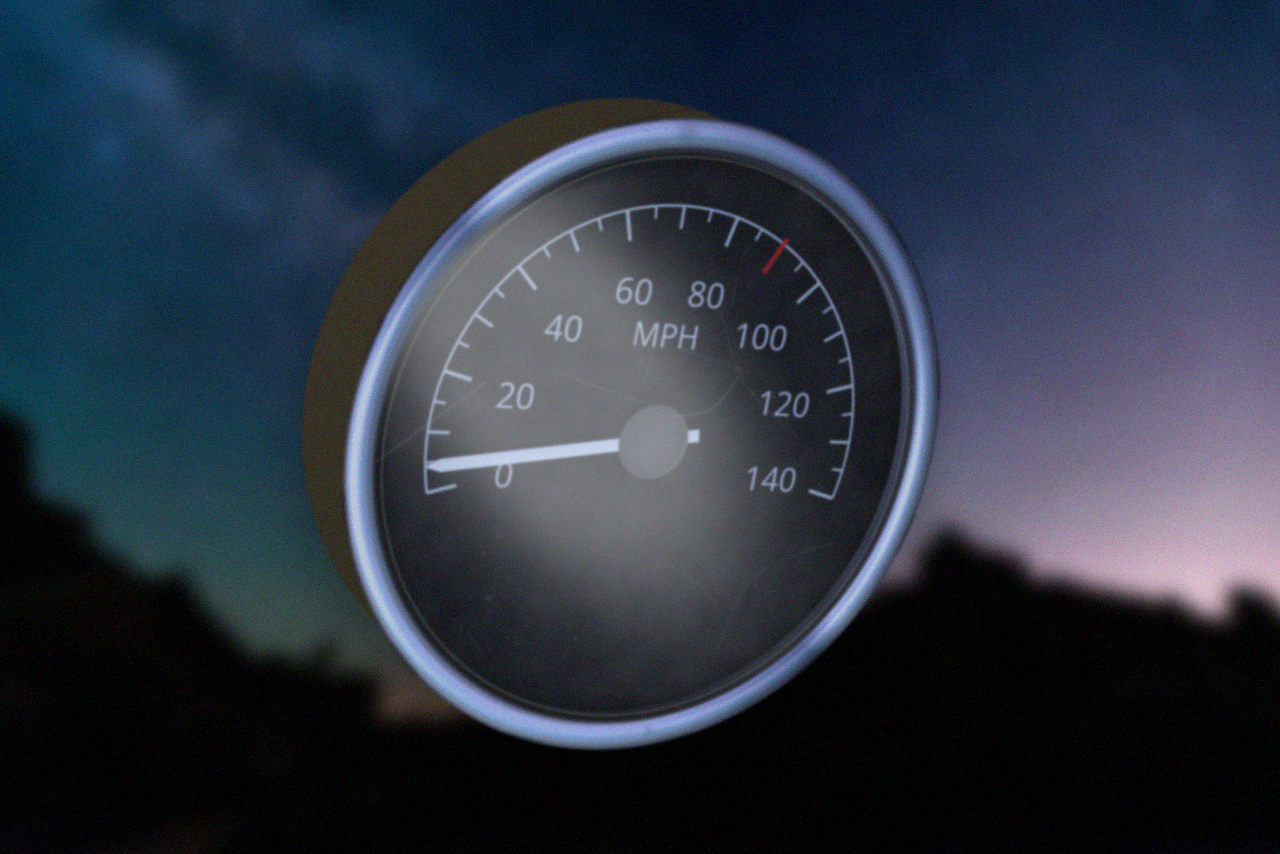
5 mph
